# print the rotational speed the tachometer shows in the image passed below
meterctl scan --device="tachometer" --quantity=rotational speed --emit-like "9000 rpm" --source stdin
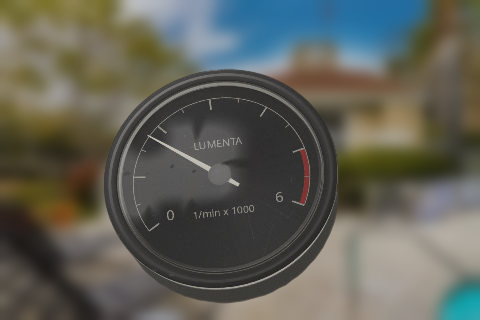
1750 rpm
